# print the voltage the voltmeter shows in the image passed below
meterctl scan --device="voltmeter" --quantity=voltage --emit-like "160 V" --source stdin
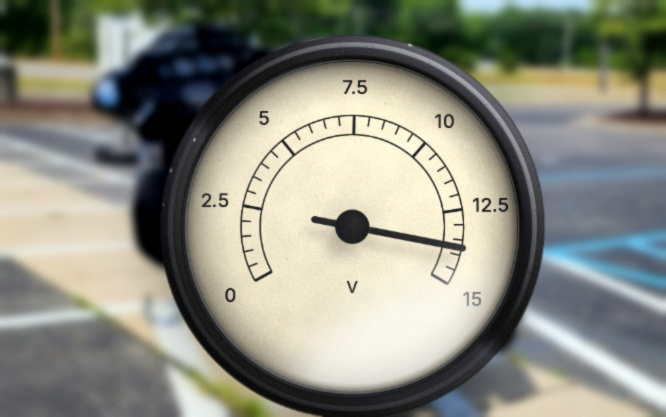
13.75 V
